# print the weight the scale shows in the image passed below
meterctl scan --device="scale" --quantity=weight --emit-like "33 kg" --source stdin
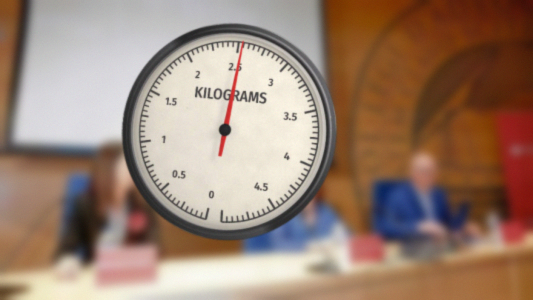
2.55 kg
